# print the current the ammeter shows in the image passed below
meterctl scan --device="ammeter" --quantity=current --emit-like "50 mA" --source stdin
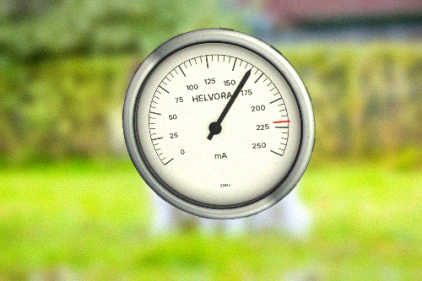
165 mA
